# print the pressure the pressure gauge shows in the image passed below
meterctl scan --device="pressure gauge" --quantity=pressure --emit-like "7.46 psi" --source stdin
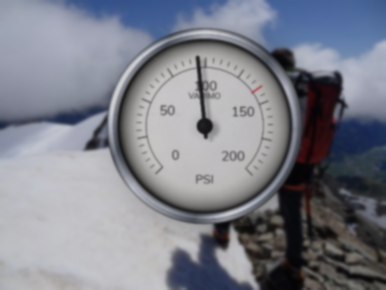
95 psi
